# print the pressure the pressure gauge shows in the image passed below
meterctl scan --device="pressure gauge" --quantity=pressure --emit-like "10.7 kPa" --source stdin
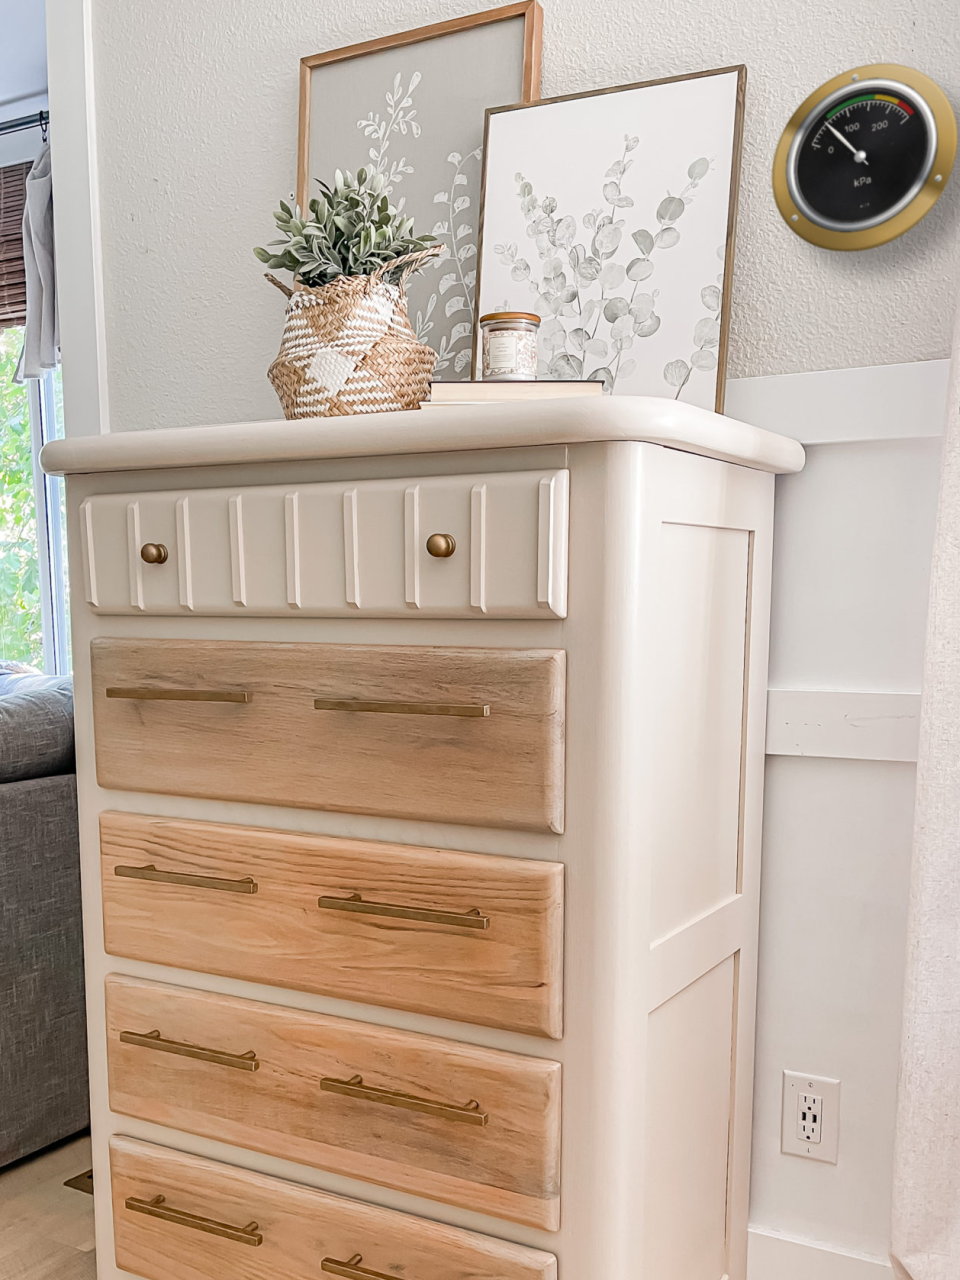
50 kPa
